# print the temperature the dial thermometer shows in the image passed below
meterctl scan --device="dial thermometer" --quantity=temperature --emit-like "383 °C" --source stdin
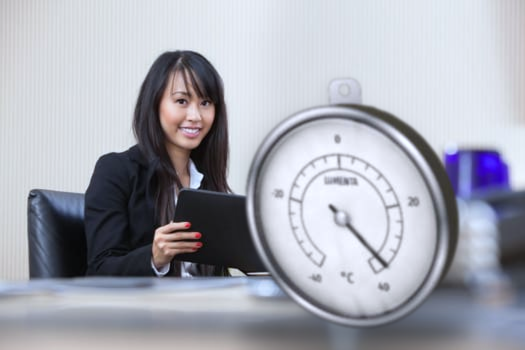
36 °C
